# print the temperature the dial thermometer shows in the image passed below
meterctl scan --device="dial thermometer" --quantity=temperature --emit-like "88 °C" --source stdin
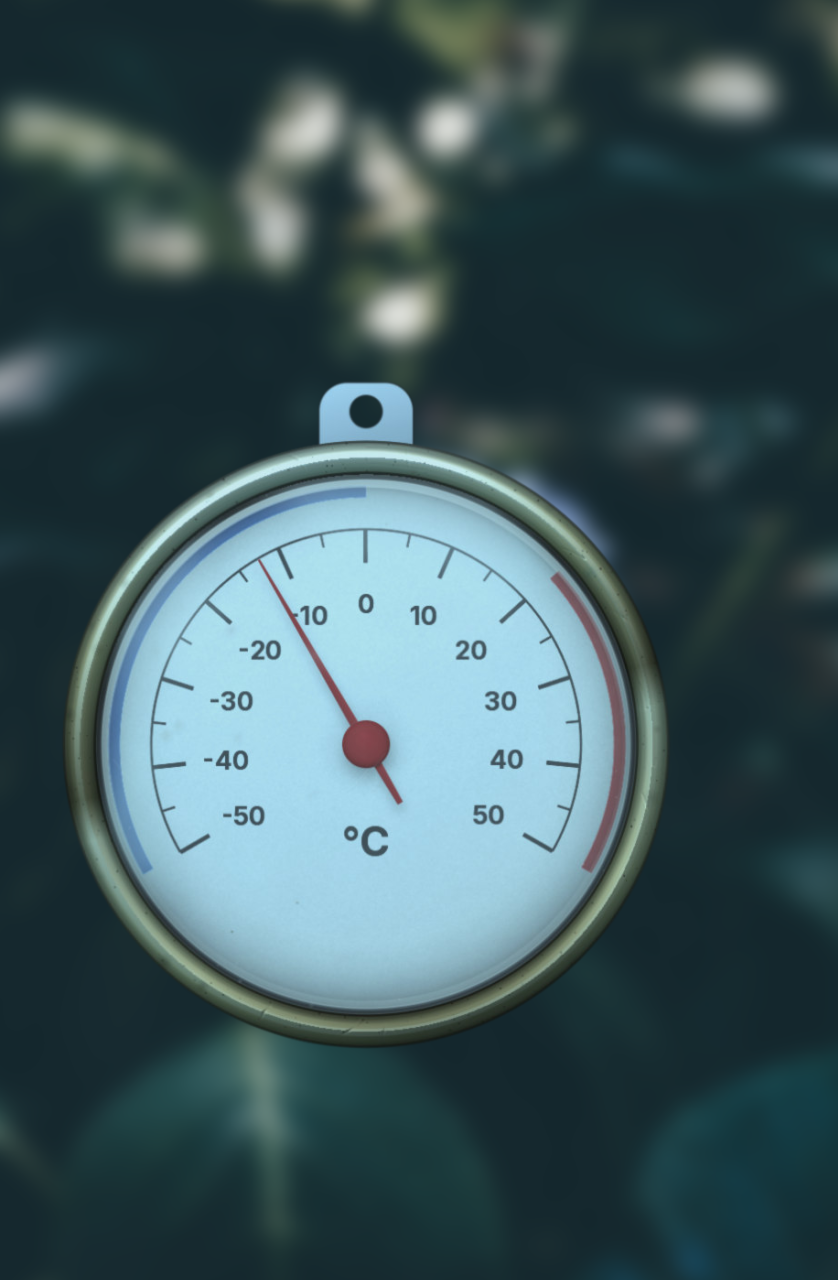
-12.5 °C
